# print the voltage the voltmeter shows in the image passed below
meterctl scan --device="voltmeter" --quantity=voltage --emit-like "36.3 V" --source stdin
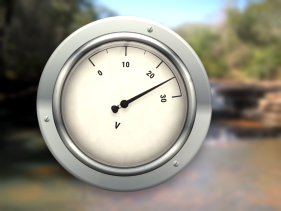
25 V
